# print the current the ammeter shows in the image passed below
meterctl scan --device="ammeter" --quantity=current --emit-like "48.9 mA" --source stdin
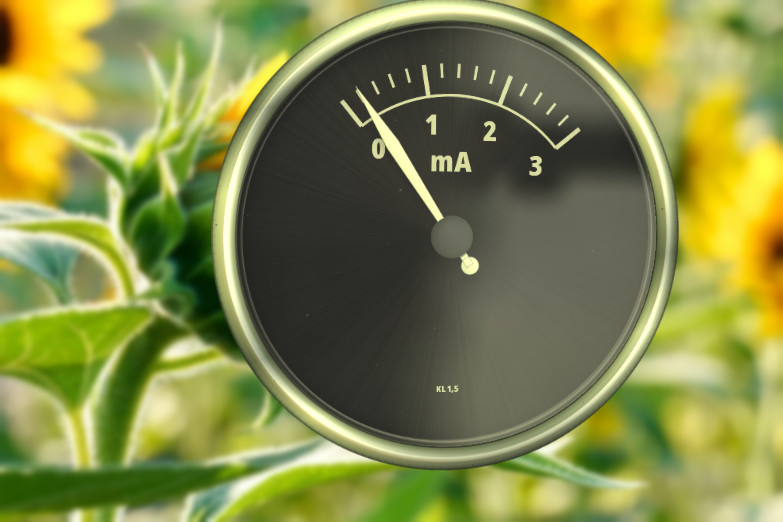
0.2 mA
